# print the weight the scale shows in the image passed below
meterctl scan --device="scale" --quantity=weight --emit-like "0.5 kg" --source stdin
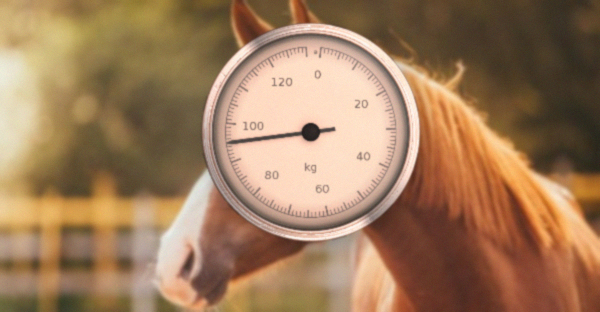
95 kg
